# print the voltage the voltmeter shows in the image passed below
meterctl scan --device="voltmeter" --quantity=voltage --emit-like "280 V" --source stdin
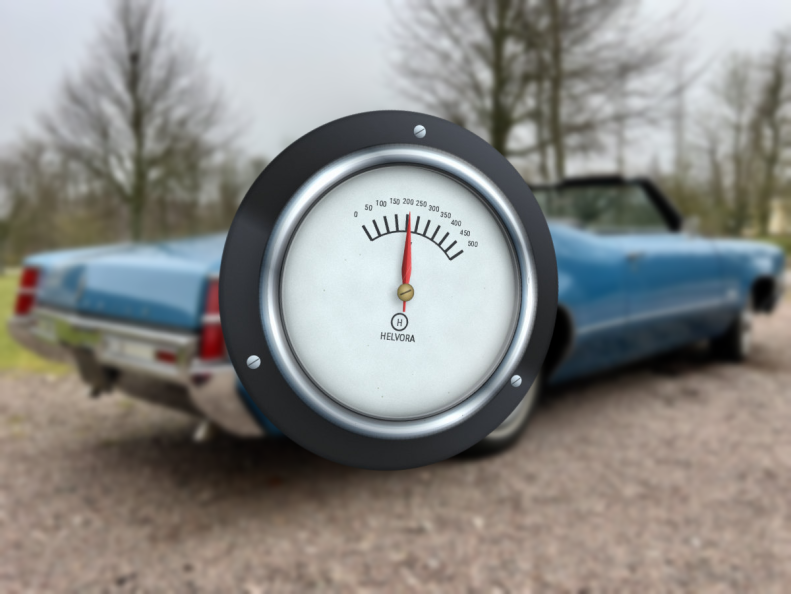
200 V
